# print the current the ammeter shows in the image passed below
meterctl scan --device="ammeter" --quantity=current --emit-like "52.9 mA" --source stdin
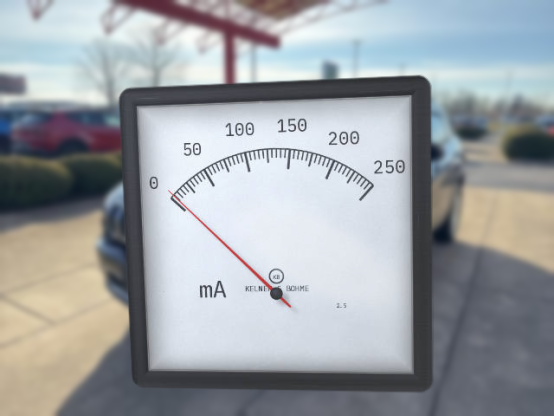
5 mA
